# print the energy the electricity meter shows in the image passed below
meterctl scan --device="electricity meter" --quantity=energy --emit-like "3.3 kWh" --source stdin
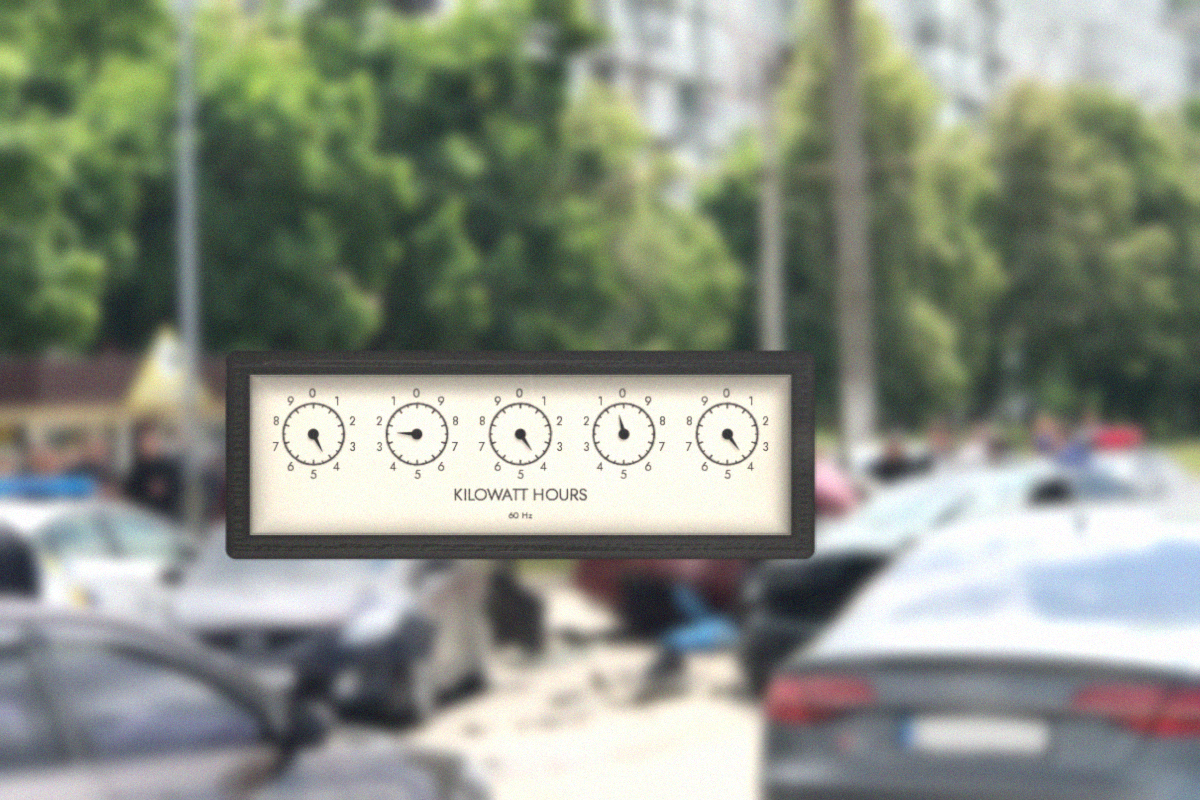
42404 kWh
